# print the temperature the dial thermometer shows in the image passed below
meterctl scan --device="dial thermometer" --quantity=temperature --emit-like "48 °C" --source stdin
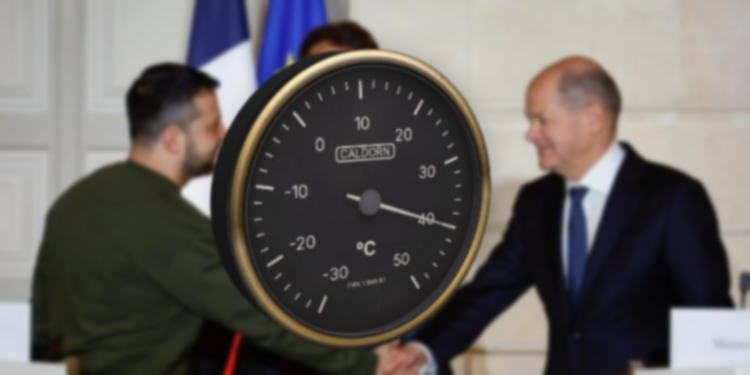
40 °C
